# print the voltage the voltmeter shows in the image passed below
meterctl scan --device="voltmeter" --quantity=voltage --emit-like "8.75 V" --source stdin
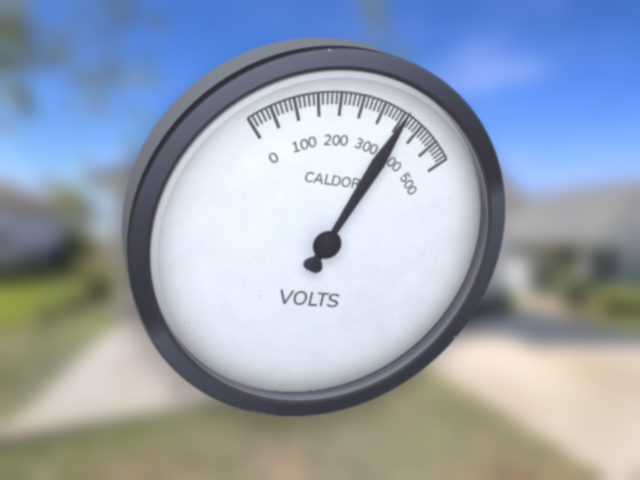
350 V
